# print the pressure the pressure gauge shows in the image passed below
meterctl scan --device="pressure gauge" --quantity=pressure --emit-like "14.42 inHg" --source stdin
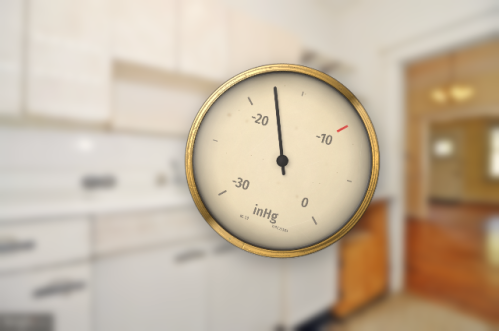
-17.5 inHg
